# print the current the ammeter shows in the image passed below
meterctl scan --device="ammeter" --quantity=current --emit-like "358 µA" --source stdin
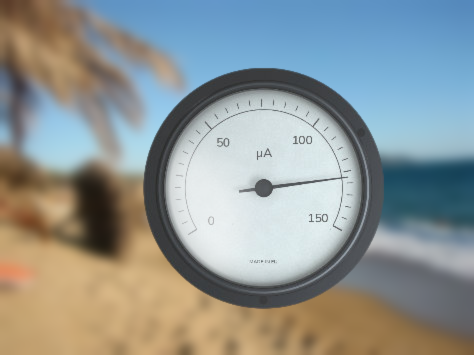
127.5 µA
